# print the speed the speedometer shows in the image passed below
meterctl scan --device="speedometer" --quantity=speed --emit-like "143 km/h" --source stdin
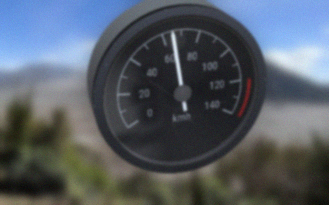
65 km/h
